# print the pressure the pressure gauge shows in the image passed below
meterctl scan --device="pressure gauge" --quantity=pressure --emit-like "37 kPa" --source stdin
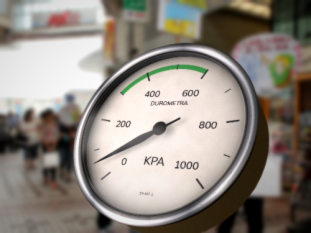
50 kPa
